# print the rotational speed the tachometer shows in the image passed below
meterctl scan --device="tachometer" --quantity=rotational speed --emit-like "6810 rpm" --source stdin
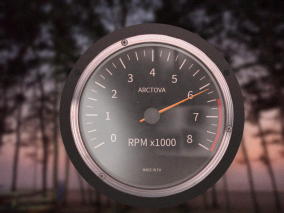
6125 rpm
